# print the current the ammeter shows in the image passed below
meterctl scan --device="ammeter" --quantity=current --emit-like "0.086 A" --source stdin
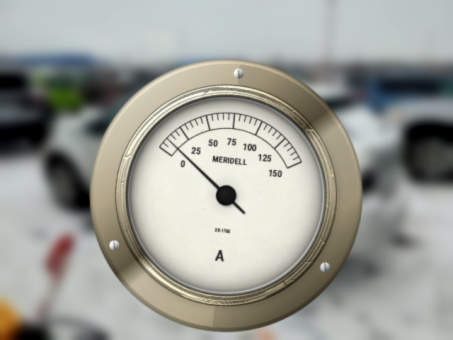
10 A
